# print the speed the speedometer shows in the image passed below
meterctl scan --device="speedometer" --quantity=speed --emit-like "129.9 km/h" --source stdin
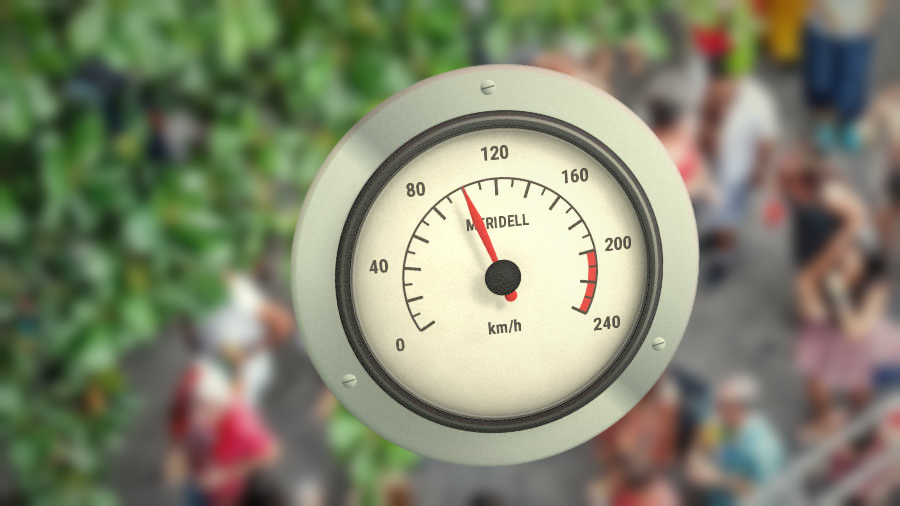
100 km/h
